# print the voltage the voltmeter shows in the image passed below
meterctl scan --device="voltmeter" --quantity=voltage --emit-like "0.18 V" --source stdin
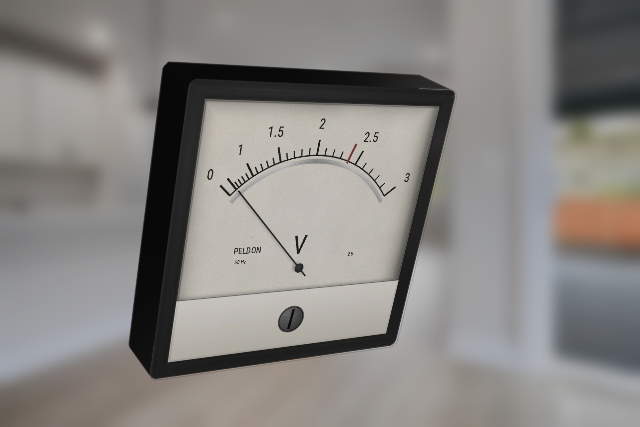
0.5 V
